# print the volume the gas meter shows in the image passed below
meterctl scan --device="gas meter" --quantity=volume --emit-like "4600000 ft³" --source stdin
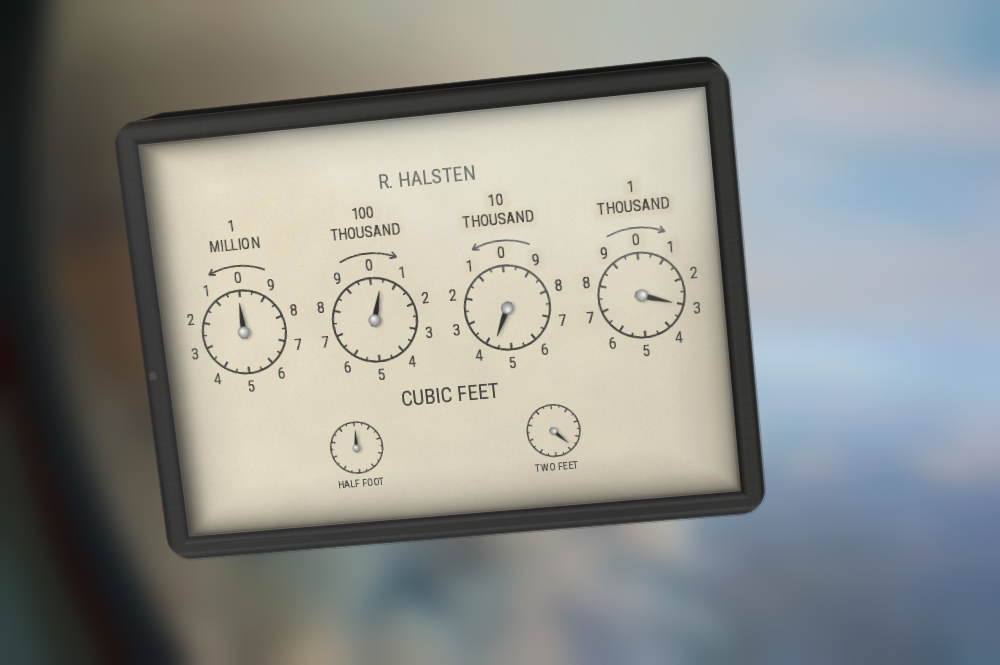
4300 ft³
